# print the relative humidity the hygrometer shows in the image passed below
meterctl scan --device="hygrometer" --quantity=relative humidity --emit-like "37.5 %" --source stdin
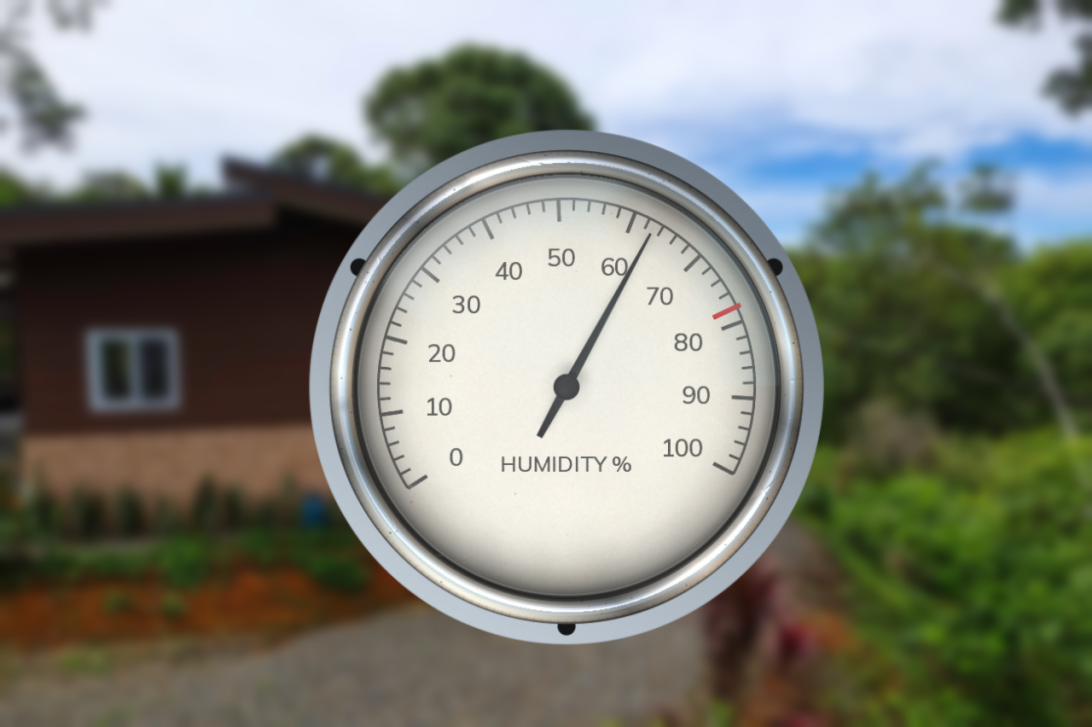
63 %
